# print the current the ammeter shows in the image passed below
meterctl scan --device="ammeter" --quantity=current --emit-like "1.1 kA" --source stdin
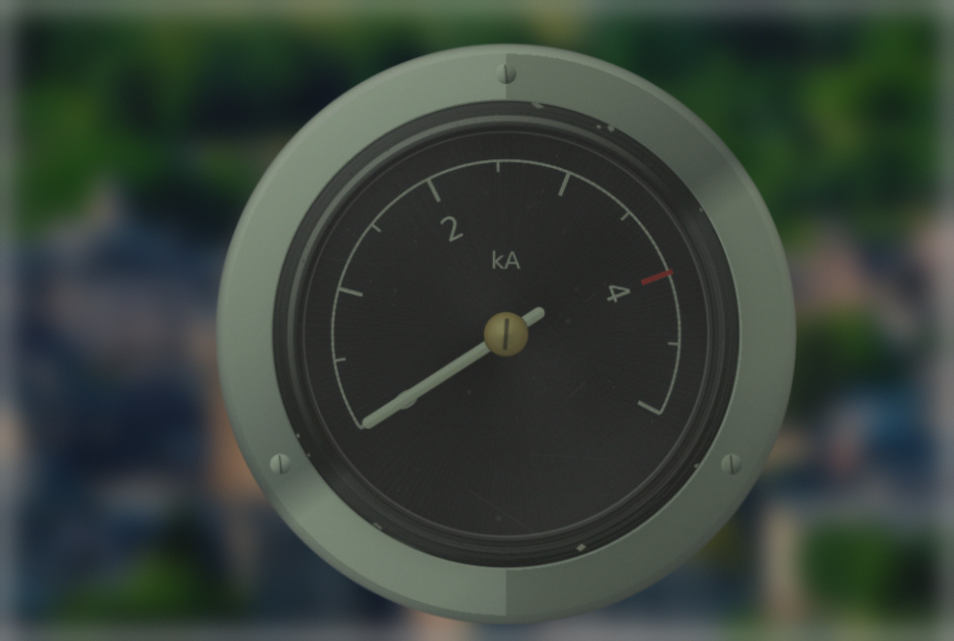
0 kA
